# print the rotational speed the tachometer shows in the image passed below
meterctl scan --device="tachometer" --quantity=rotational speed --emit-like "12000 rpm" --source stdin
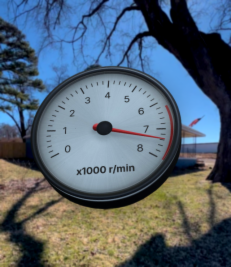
7400 rpm
